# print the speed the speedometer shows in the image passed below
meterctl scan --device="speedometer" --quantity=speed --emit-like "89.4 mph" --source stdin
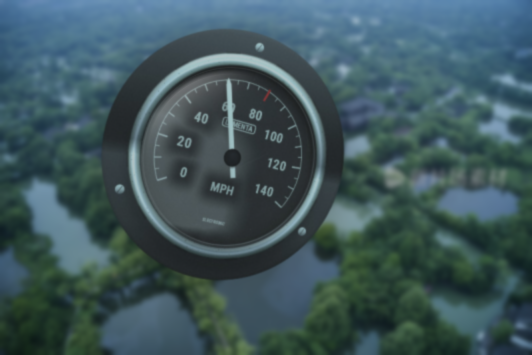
60 mph
